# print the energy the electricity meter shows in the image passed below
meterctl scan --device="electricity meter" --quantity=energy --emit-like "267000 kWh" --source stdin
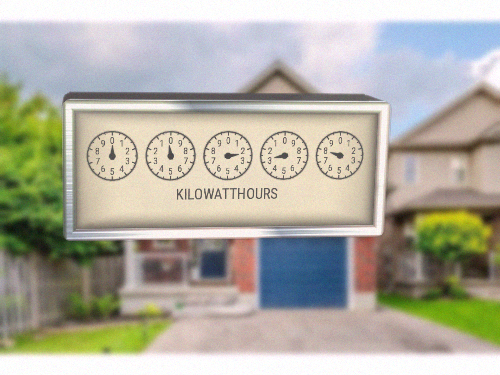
228 kWh
